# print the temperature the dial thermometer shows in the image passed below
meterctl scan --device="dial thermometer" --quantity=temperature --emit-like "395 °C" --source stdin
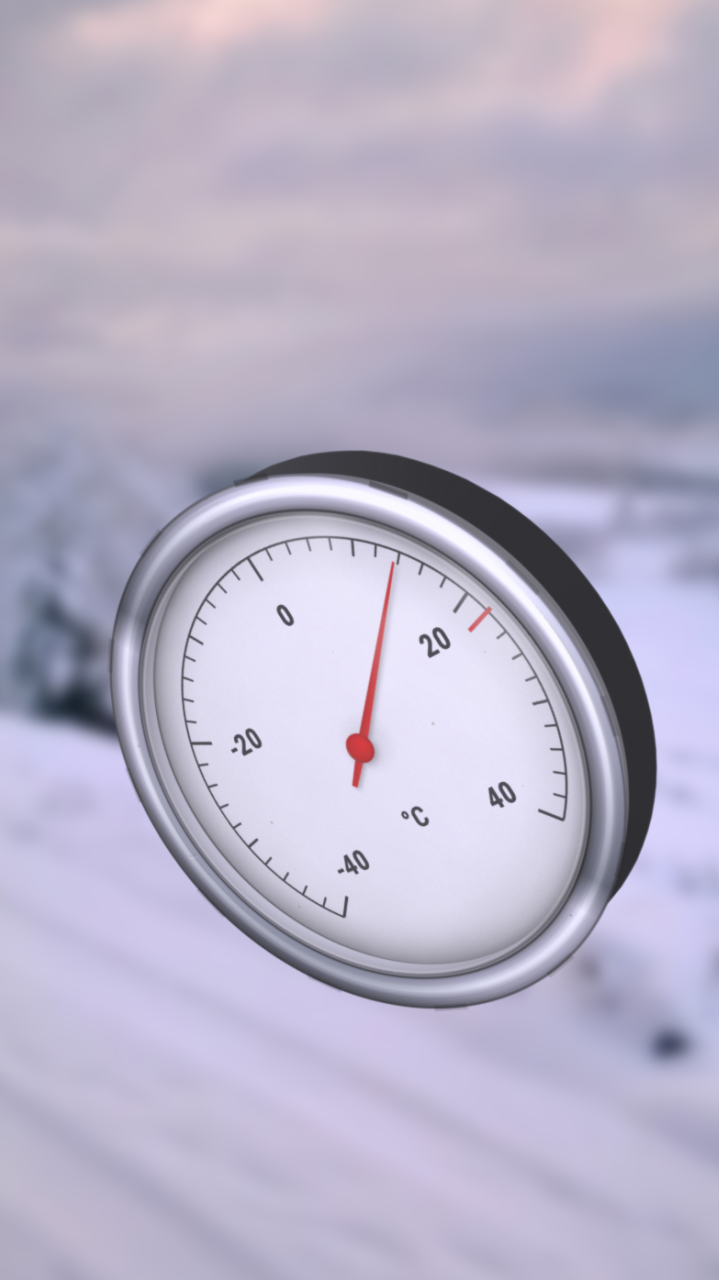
14 °C
